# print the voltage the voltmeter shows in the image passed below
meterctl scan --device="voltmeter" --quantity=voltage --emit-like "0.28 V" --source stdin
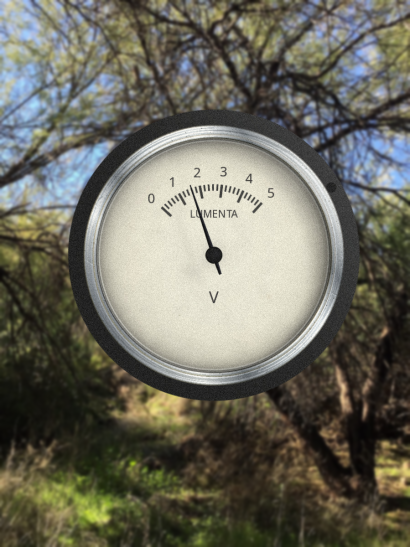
1.6 V
